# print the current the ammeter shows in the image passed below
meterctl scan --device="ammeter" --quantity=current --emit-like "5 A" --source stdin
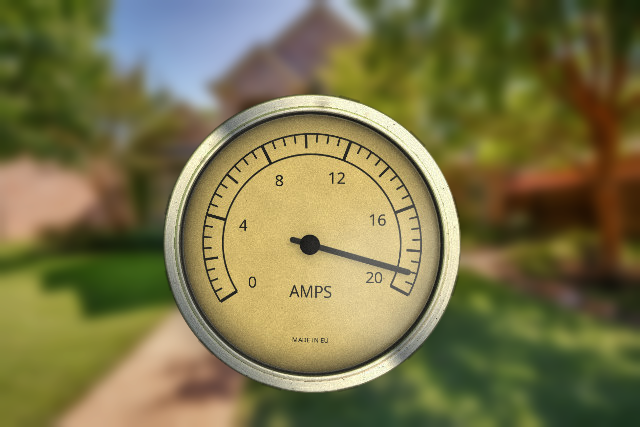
19 A
